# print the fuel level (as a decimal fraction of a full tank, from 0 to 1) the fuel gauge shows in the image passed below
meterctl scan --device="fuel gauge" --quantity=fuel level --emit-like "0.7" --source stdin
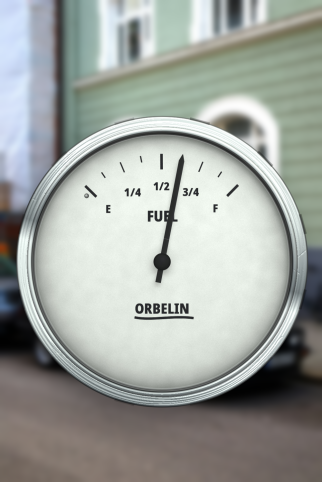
0.625
